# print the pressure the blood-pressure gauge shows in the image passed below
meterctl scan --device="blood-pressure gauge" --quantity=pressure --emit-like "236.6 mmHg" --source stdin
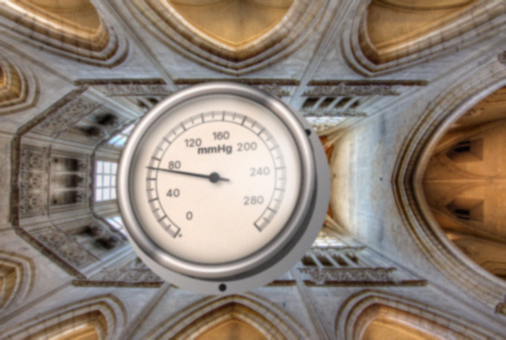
70 mmHg
